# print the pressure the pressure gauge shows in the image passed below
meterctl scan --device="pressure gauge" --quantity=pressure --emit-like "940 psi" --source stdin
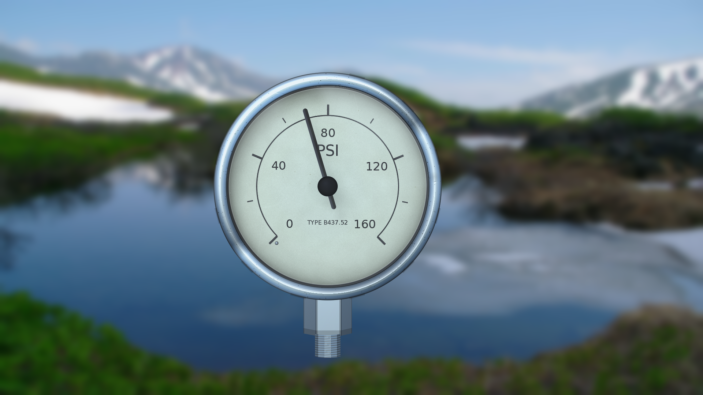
70 psi
